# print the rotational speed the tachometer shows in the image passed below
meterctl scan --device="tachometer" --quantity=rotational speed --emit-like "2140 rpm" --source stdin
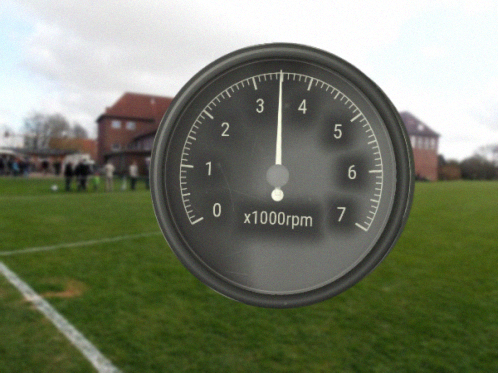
3500 rpm
